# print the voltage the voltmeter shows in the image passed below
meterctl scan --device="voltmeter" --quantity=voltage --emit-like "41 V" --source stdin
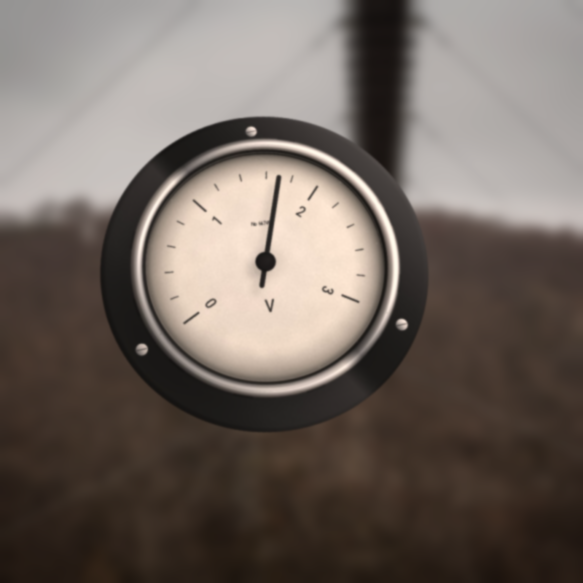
1.7 V
